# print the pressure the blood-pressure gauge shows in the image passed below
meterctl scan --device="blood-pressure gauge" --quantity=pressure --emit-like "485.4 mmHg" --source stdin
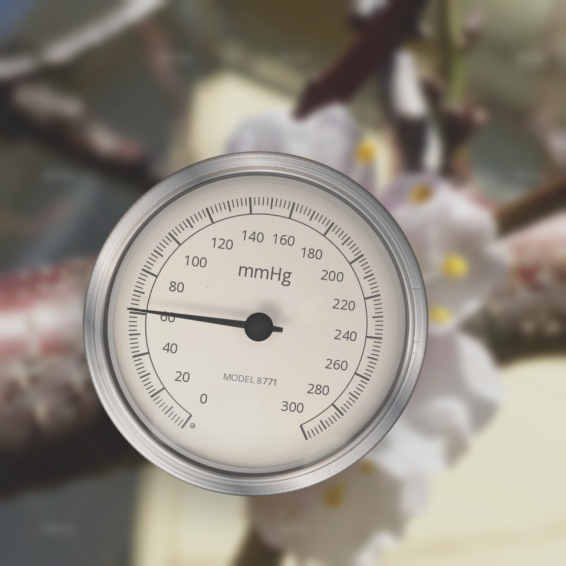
62 mmHg
